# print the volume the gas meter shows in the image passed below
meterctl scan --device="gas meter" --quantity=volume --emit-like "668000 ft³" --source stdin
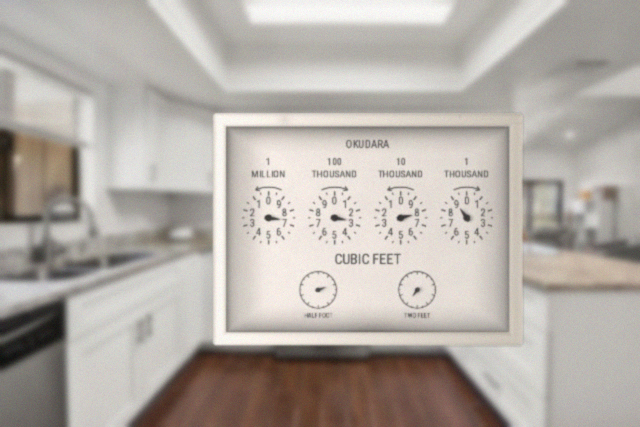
727900 ft³
